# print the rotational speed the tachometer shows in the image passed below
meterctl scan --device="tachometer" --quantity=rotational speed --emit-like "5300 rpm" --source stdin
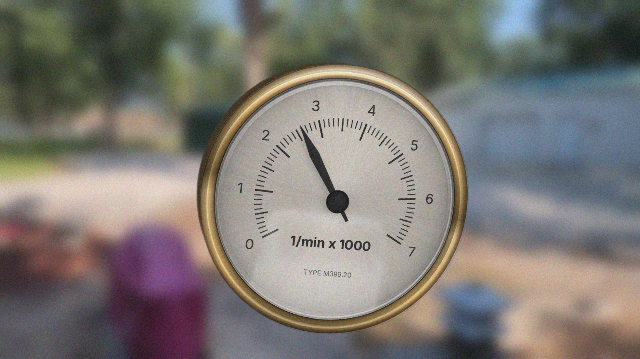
2600 rpm
